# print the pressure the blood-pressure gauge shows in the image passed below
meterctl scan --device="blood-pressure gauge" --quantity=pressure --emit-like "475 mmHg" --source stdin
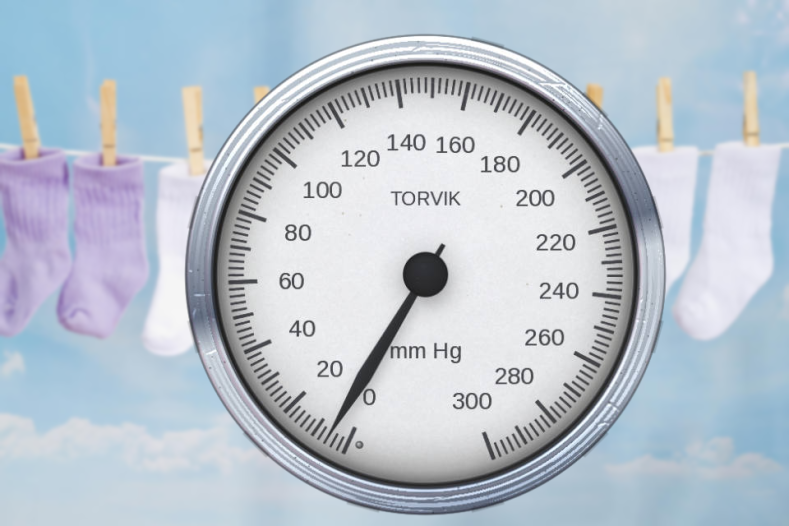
6 mmHg
